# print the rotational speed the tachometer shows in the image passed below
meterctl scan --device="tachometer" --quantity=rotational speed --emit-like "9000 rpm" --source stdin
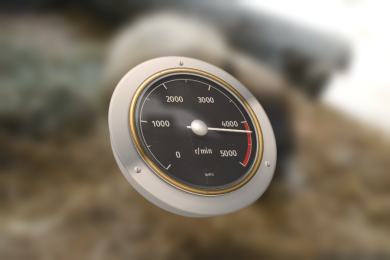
4250 rpm
